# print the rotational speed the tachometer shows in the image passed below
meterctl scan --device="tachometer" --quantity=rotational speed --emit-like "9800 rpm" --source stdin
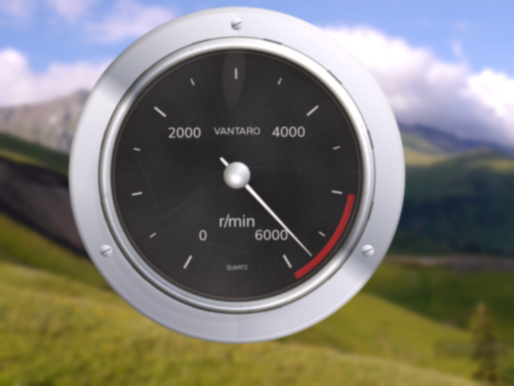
5750 rpm
